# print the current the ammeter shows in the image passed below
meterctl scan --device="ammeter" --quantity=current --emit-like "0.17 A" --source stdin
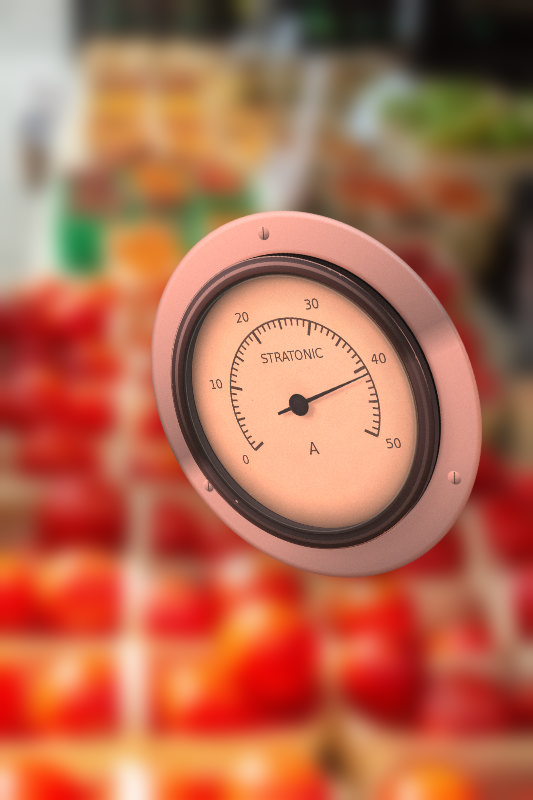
41 A
